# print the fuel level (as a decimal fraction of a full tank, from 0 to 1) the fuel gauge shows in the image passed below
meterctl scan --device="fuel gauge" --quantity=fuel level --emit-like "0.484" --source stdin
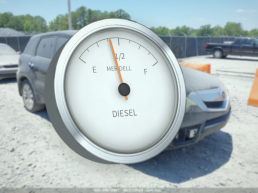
0.375
